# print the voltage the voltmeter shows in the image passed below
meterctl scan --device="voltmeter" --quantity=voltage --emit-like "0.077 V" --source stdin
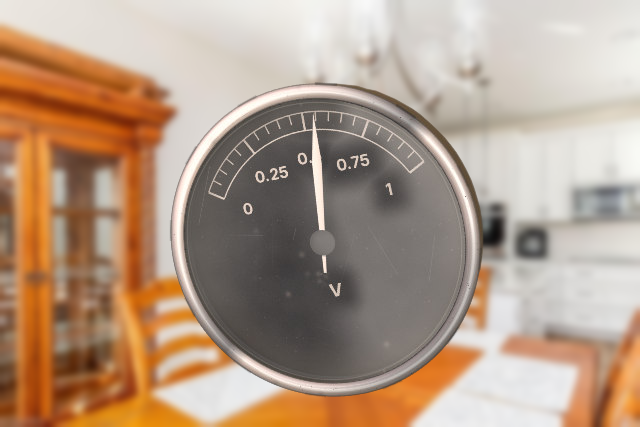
0.55 V
